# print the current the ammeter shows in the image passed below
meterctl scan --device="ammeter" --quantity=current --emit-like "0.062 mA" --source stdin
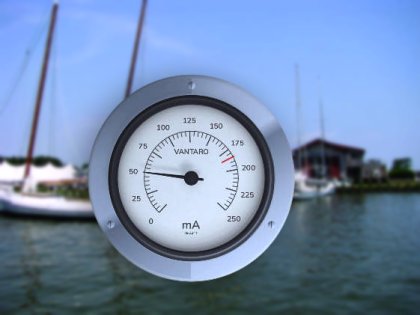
50 mA
